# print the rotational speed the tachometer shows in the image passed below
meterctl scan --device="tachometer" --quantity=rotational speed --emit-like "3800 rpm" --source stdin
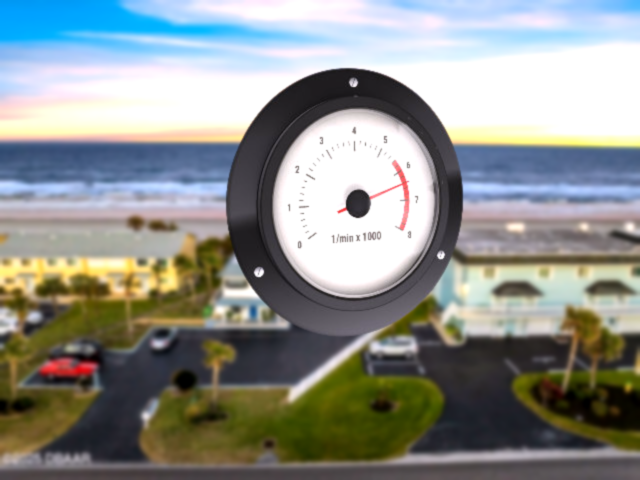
6400 rpm
